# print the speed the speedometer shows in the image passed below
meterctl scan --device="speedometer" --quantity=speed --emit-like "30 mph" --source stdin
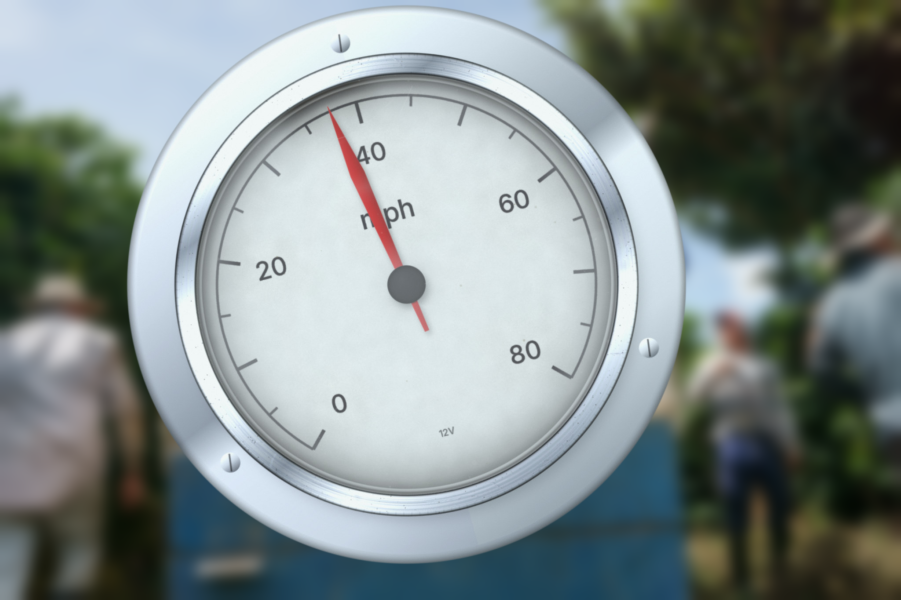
37.5 mph
